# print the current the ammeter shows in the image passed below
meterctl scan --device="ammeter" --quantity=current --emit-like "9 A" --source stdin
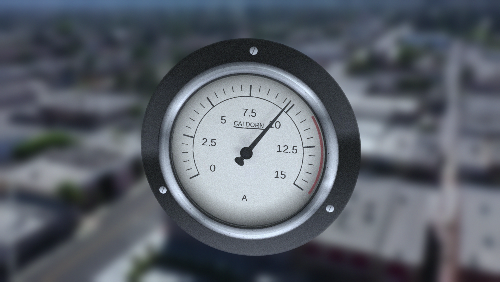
9.75 A
